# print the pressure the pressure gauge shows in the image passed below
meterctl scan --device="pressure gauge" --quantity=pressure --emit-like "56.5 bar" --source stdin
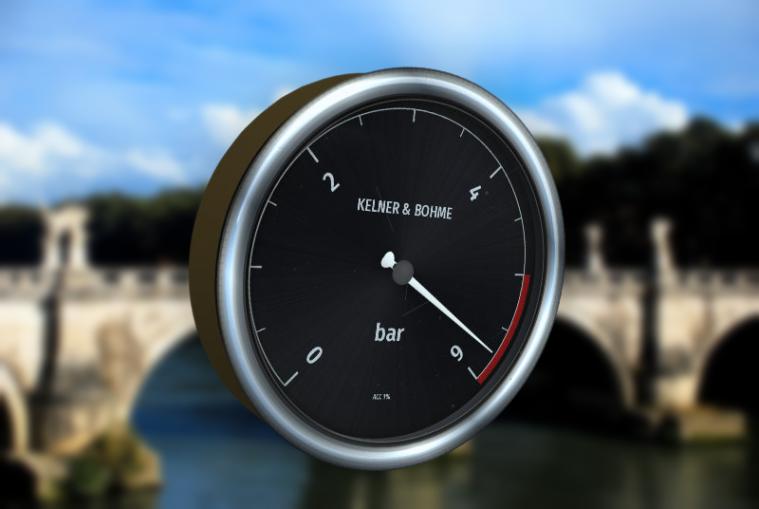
5.75 bar
